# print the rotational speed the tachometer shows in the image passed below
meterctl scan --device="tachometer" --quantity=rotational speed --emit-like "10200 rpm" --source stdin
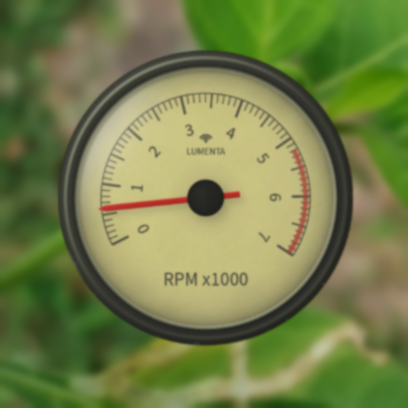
600 rpm
